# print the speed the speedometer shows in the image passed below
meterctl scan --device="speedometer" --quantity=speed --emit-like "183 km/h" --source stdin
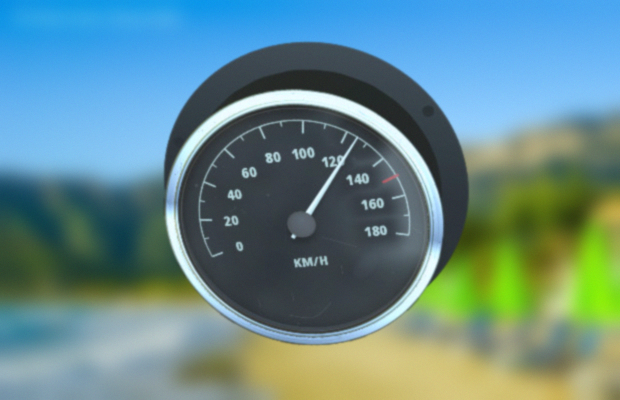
125 km/h
